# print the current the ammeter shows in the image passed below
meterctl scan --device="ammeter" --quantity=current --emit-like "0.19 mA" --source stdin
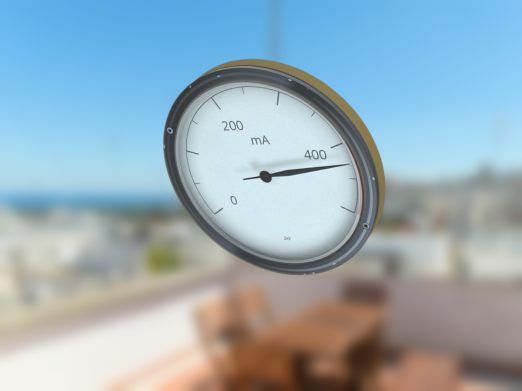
425 mA
